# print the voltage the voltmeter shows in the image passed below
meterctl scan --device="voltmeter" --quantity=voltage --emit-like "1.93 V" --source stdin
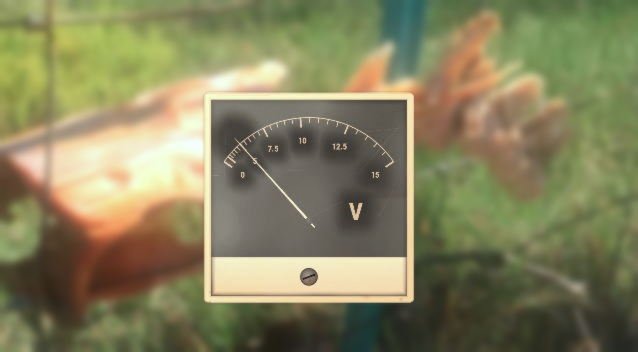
5 V
